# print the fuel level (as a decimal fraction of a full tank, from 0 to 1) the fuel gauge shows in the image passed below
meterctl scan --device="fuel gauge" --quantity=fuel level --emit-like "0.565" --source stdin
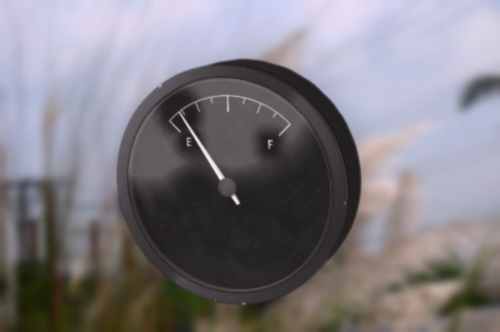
0.125
